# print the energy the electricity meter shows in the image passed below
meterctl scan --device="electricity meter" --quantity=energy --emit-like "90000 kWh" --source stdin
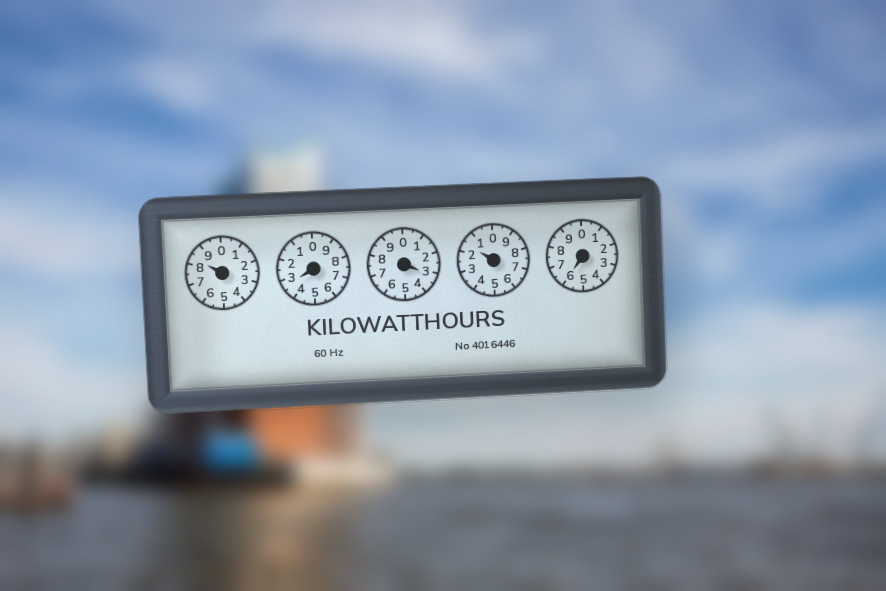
83316 kWh
